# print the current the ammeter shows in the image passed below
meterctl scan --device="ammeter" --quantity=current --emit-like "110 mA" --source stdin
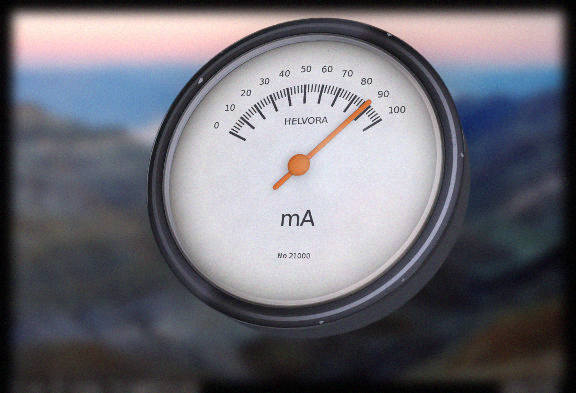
90 mA
